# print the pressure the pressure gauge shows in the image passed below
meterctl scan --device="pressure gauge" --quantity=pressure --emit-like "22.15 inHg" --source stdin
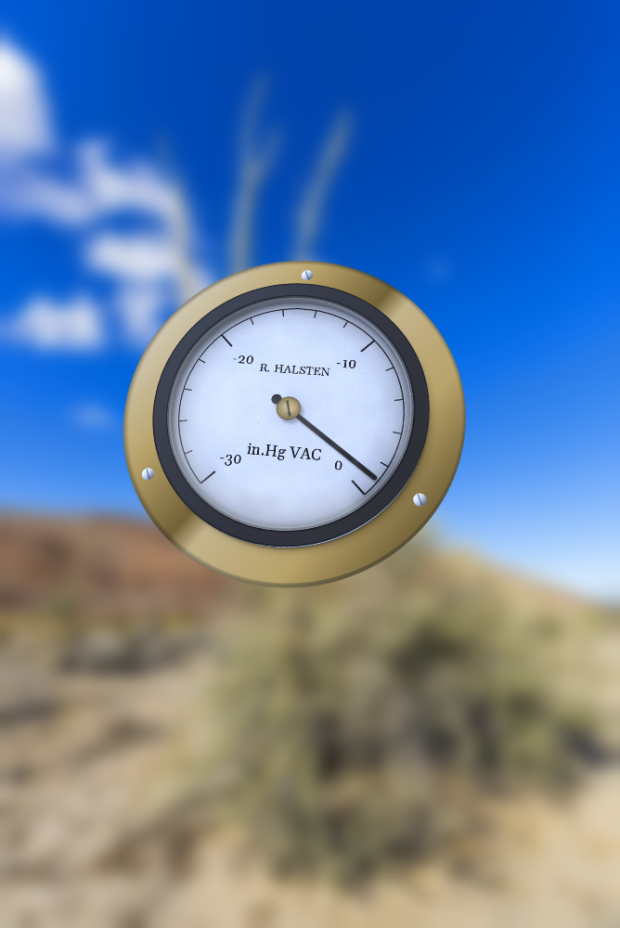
-1 inHg
